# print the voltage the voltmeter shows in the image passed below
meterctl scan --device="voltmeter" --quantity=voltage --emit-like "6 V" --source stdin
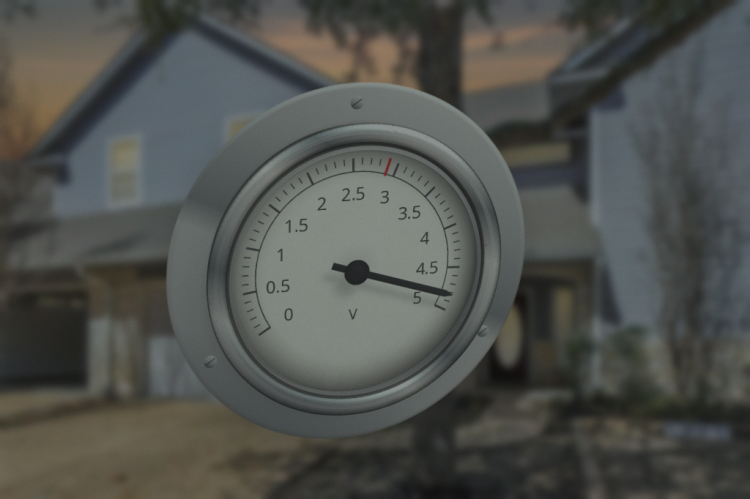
4.8 V
